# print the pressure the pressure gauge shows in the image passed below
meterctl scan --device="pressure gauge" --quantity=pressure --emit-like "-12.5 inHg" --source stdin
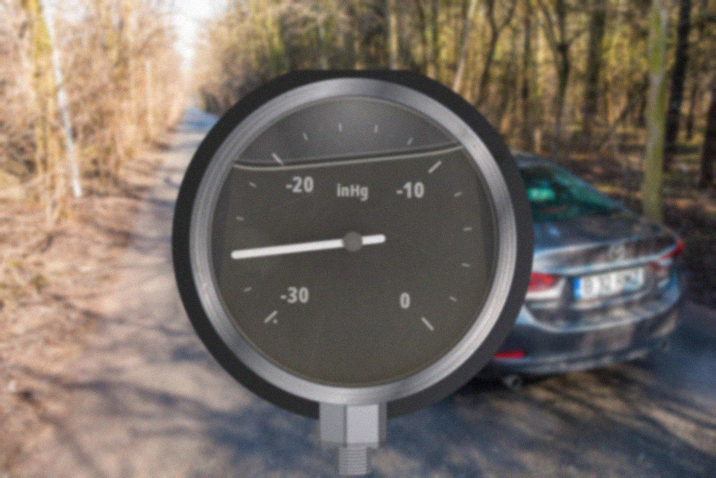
-26 inHg
